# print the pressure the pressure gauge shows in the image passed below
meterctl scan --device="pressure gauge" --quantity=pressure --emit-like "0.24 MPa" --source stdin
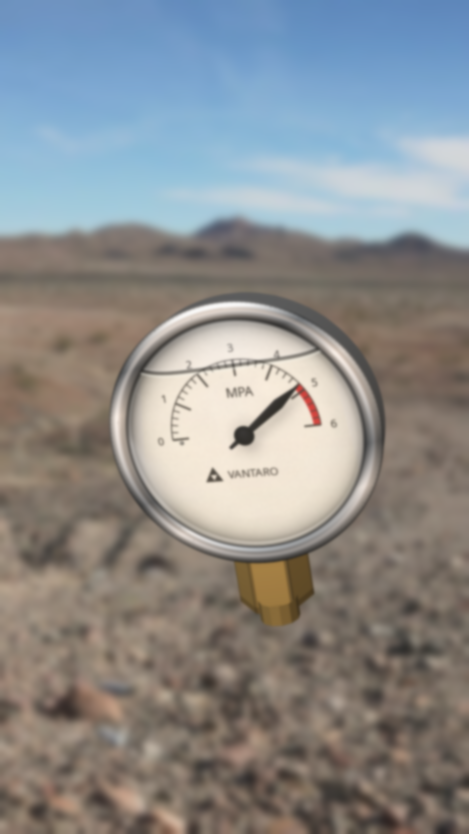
4.8 MPa
